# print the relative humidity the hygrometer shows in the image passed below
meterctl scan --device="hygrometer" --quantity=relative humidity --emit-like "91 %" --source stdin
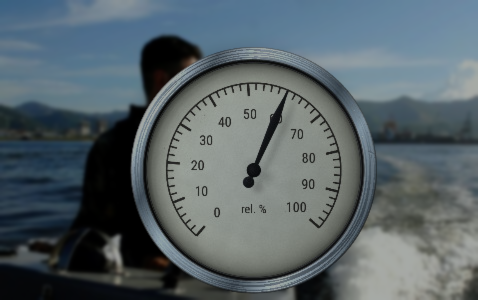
60 %
